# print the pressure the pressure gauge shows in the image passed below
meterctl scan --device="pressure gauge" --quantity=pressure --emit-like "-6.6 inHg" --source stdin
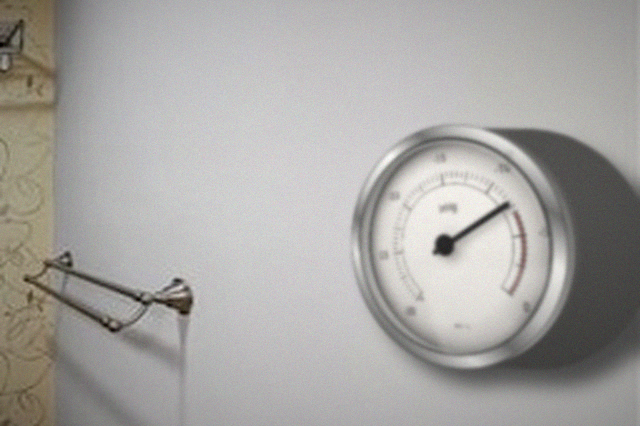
-7.5 inHg
